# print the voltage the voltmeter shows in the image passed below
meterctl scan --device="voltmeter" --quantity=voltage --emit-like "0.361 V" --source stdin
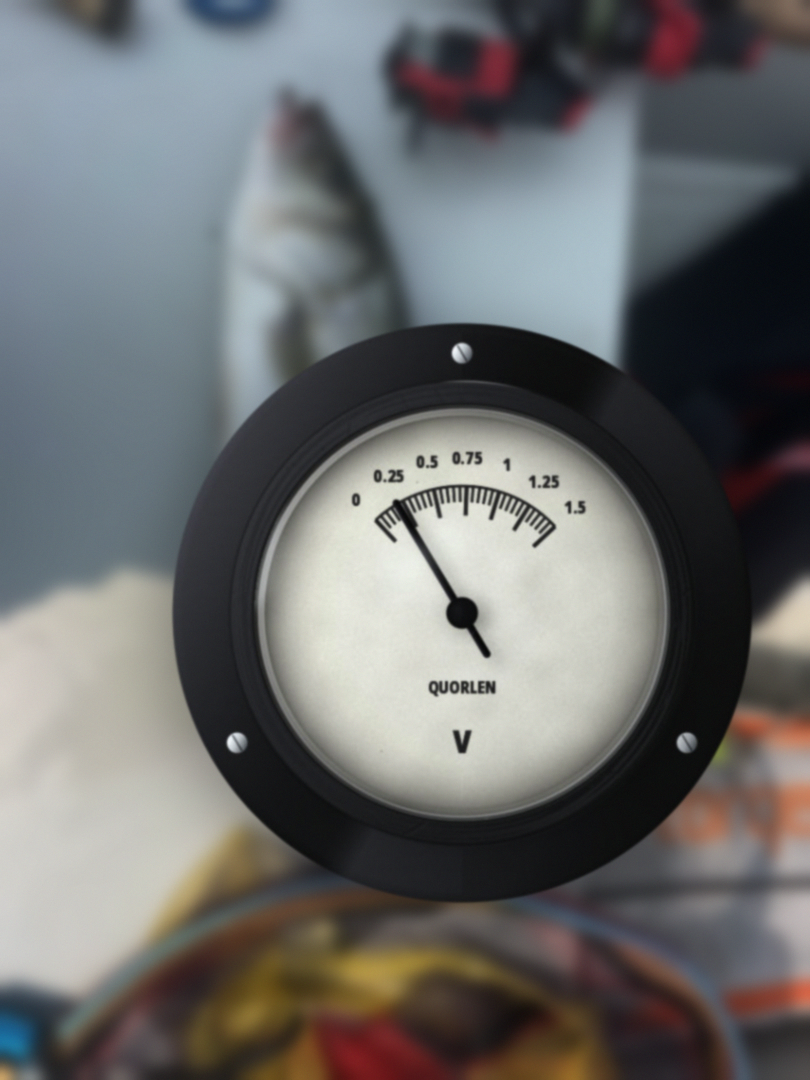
0.2 V
